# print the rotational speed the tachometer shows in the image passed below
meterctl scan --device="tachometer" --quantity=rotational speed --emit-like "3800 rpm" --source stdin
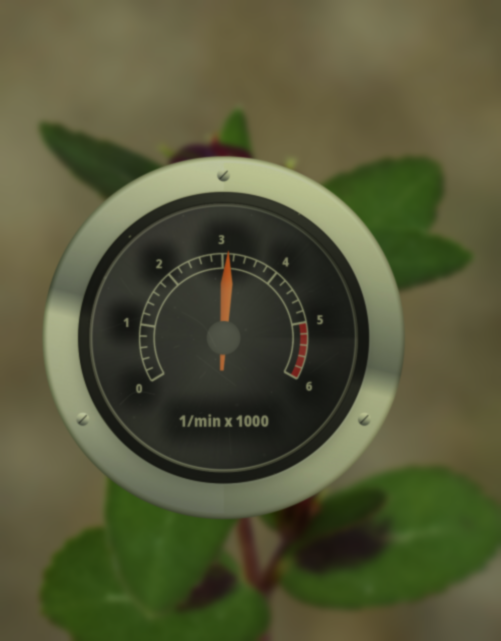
3100 rpm
